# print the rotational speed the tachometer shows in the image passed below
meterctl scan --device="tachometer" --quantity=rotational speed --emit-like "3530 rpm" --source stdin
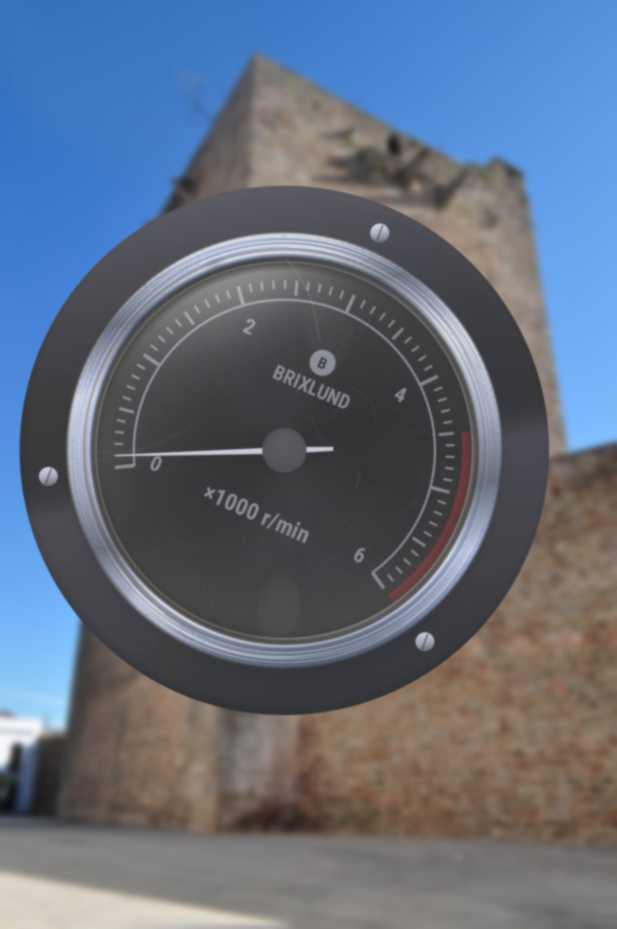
100 rpm
